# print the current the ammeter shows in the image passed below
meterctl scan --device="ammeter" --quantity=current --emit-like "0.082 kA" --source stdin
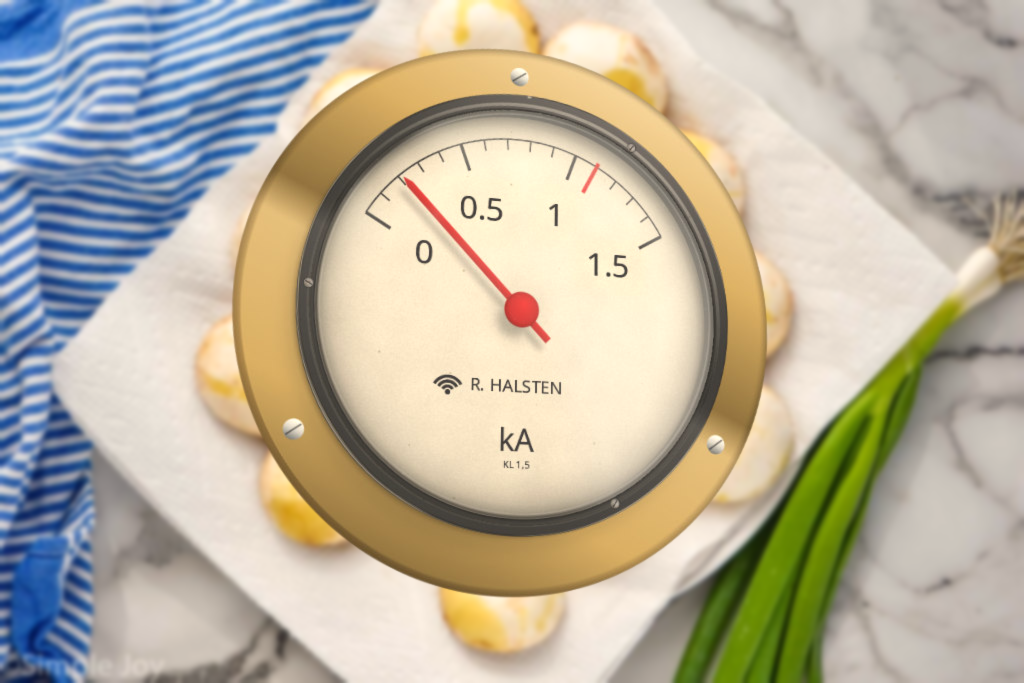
0.2 kA
